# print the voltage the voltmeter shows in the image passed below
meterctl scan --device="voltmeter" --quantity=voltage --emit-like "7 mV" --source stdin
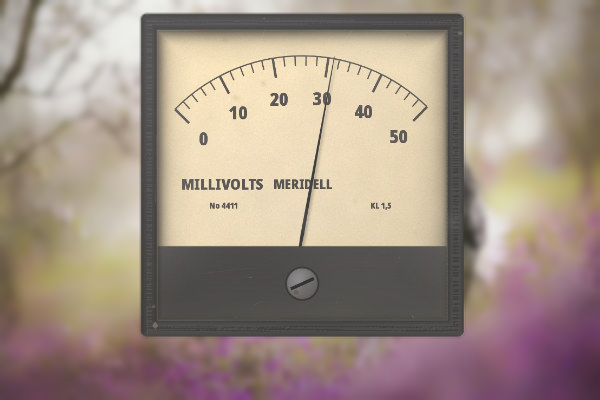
31 mV
